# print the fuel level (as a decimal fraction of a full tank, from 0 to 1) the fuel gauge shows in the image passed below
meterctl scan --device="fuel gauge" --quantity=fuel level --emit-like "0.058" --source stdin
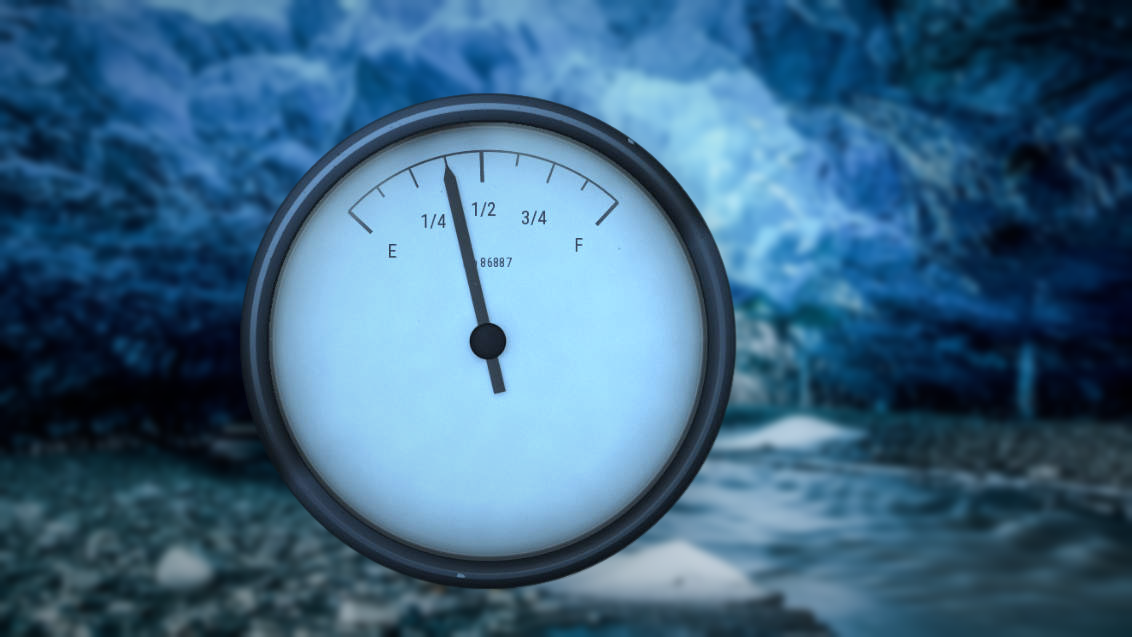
0.375
